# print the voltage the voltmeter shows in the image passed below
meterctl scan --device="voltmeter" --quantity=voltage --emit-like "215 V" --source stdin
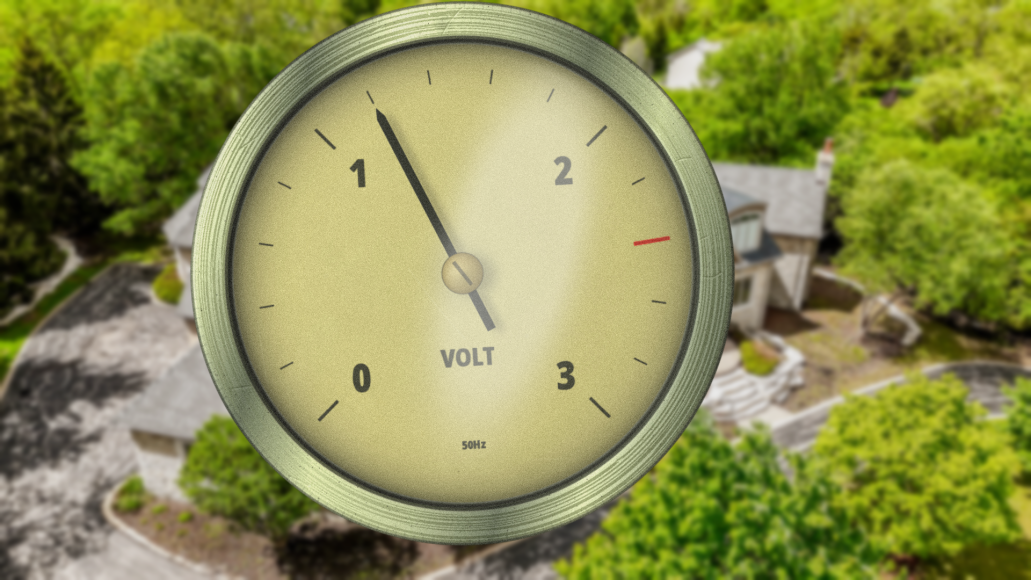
1.2 V
